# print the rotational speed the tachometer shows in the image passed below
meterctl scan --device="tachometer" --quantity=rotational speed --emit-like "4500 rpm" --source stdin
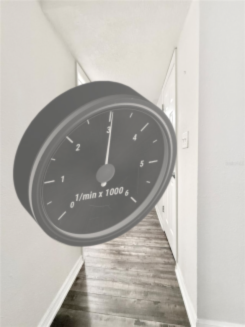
3000 rpm
